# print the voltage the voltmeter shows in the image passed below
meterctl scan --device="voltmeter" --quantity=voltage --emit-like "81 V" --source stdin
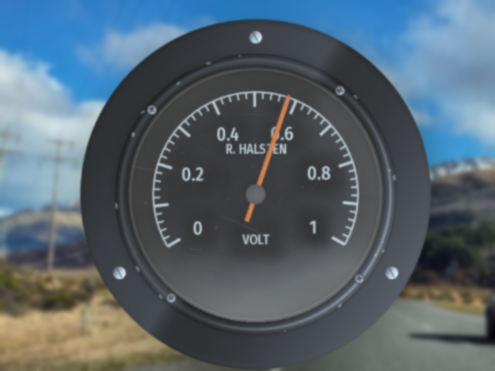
0.58 V
